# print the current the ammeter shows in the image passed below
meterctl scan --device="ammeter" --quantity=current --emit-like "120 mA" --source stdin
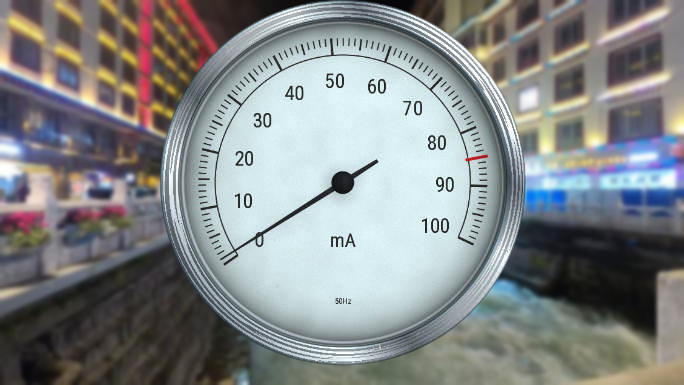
1 mA
